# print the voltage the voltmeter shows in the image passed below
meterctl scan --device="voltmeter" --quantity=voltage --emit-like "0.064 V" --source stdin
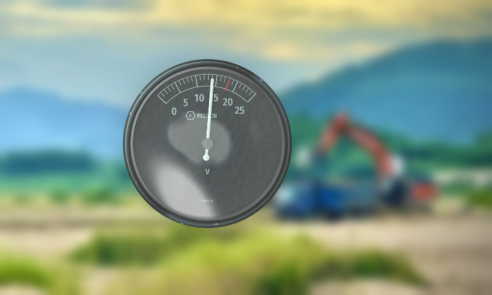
14 V
